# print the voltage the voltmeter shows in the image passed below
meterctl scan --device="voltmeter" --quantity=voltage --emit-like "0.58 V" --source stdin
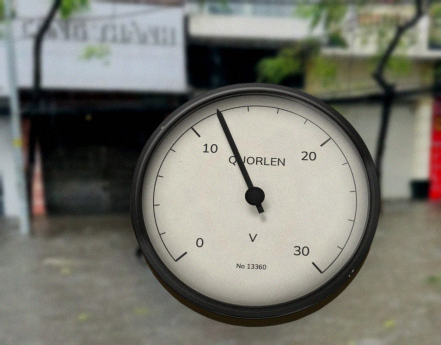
12 V
